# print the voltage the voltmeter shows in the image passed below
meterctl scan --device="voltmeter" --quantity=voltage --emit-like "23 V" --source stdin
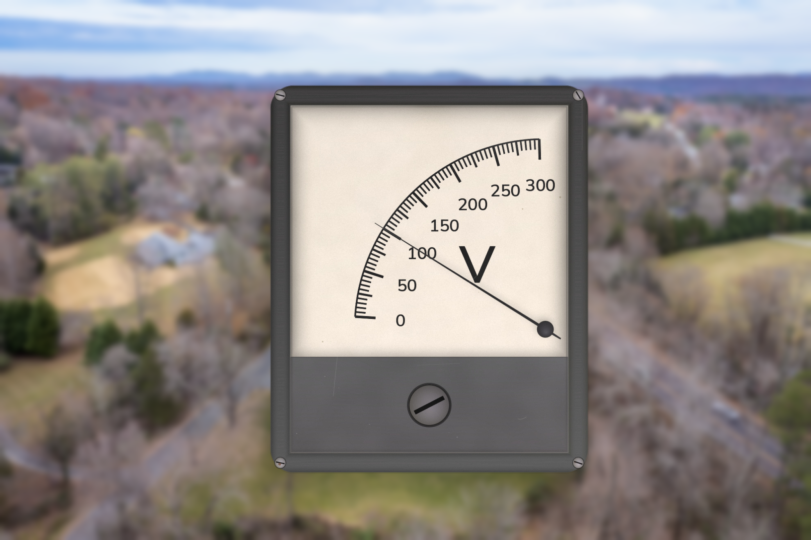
100 V
